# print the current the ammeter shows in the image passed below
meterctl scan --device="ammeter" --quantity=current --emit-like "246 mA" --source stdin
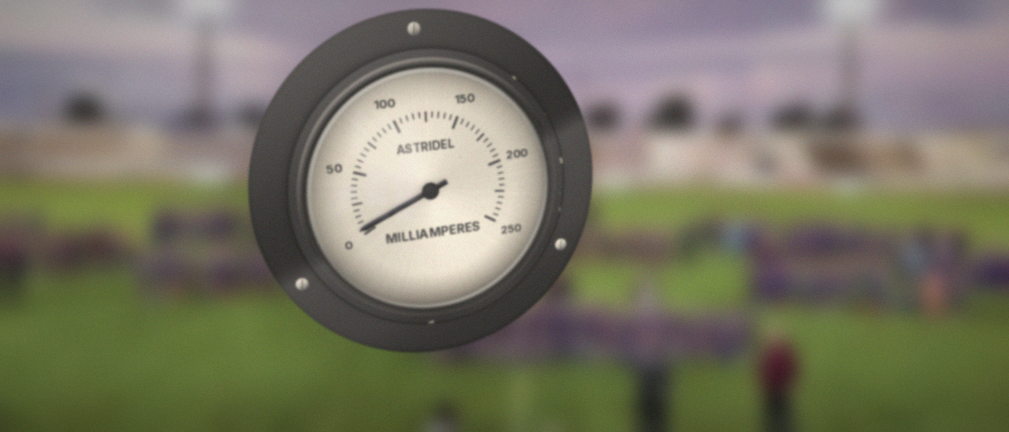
5 mA
